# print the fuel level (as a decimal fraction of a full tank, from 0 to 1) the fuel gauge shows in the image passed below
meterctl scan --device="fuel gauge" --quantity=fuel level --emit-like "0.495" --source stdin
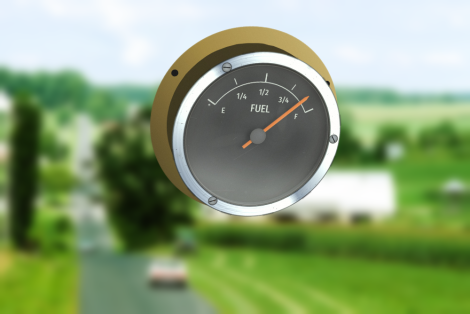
0.875
